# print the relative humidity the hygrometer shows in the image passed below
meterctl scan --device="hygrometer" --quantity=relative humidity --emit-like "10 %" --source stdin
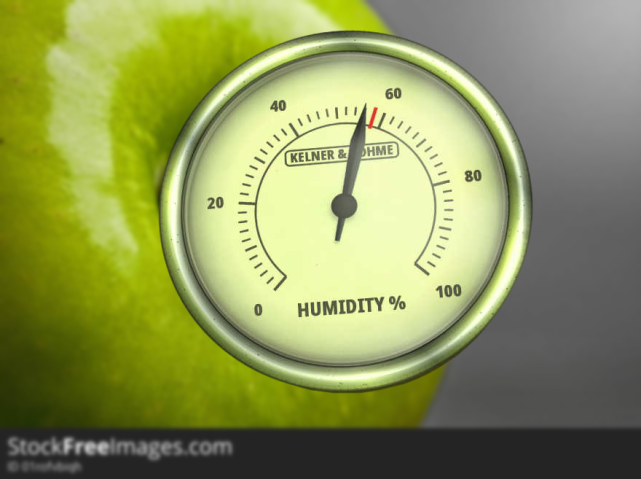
56 %
